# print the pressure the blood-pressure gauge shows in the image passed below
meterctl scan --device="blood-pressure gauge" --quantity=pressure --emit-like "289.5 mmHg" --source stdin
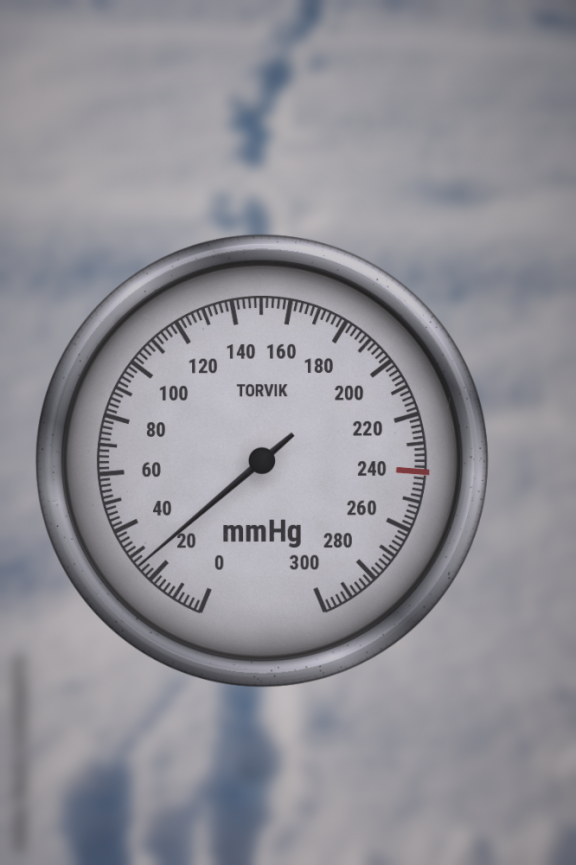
26 mmHg
